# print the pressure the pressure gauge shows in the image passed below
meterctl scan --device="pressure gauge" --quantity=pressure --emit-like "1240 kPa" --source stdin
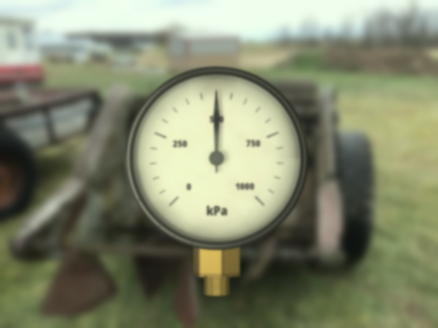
500 kPa
